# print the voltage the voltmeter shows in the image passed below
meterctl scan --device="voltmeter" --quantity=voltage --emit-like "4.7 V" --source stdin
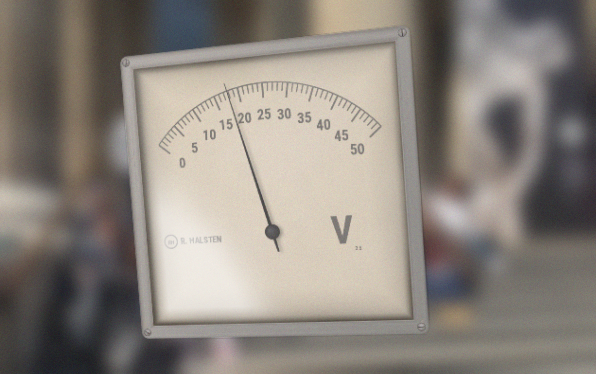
18 V
